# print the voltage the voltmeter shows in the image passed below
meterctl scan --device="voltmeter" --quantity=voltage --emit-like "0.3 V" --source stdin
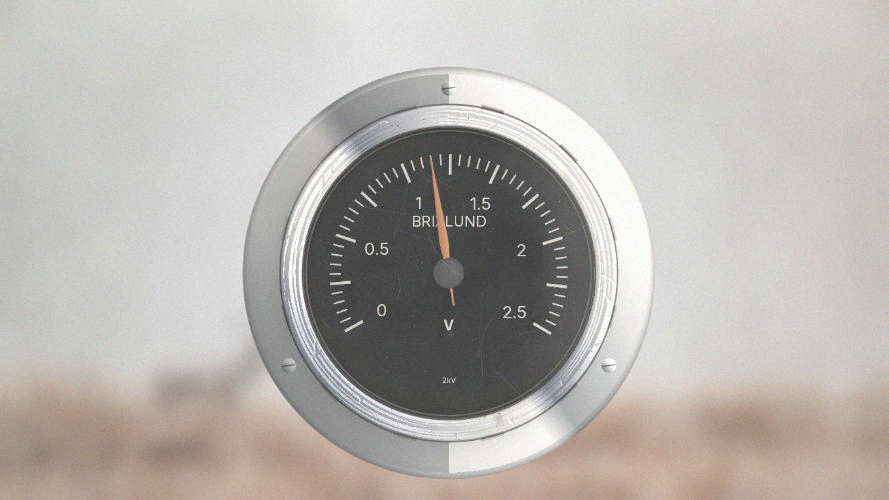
1.15 V
